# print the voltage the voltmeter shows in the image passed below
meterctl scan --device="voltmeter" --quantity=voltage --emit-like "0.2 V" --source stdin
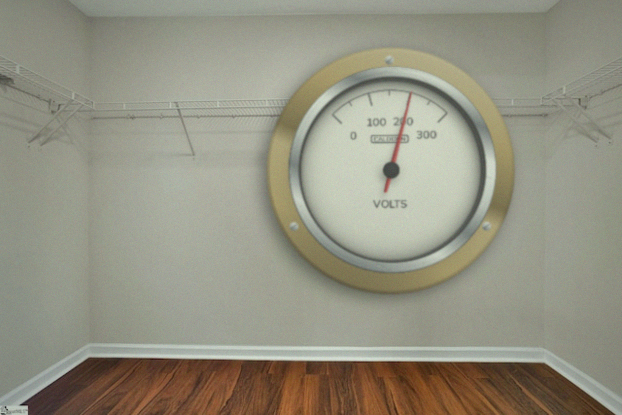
200 V
